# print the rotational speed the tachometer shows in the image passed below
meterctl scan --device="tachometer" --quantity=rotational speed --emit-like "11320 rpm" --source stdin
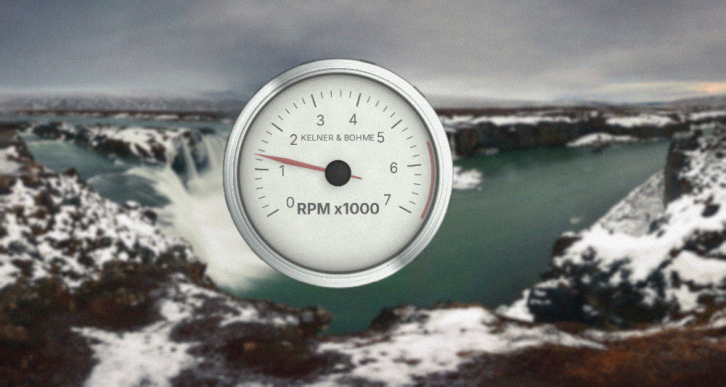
1300 rpm
